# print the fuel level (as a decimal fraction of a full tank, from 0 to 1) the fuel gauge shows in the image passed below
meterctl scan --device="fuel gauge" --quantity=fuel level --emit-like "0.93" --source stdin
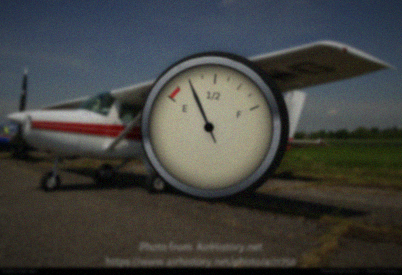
0.25
